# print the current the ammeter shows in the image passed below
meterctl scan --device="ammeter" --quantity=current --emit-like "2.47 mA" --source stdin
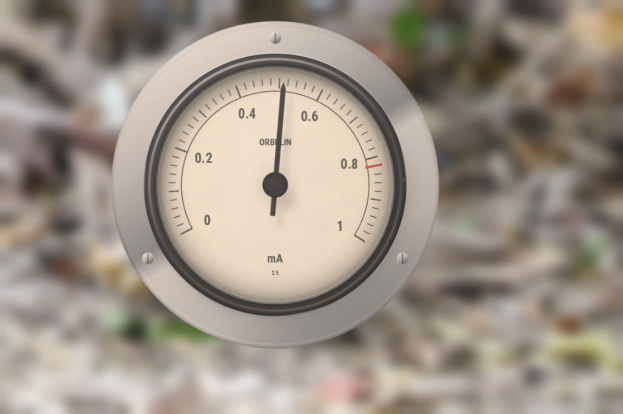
0.51 mA
